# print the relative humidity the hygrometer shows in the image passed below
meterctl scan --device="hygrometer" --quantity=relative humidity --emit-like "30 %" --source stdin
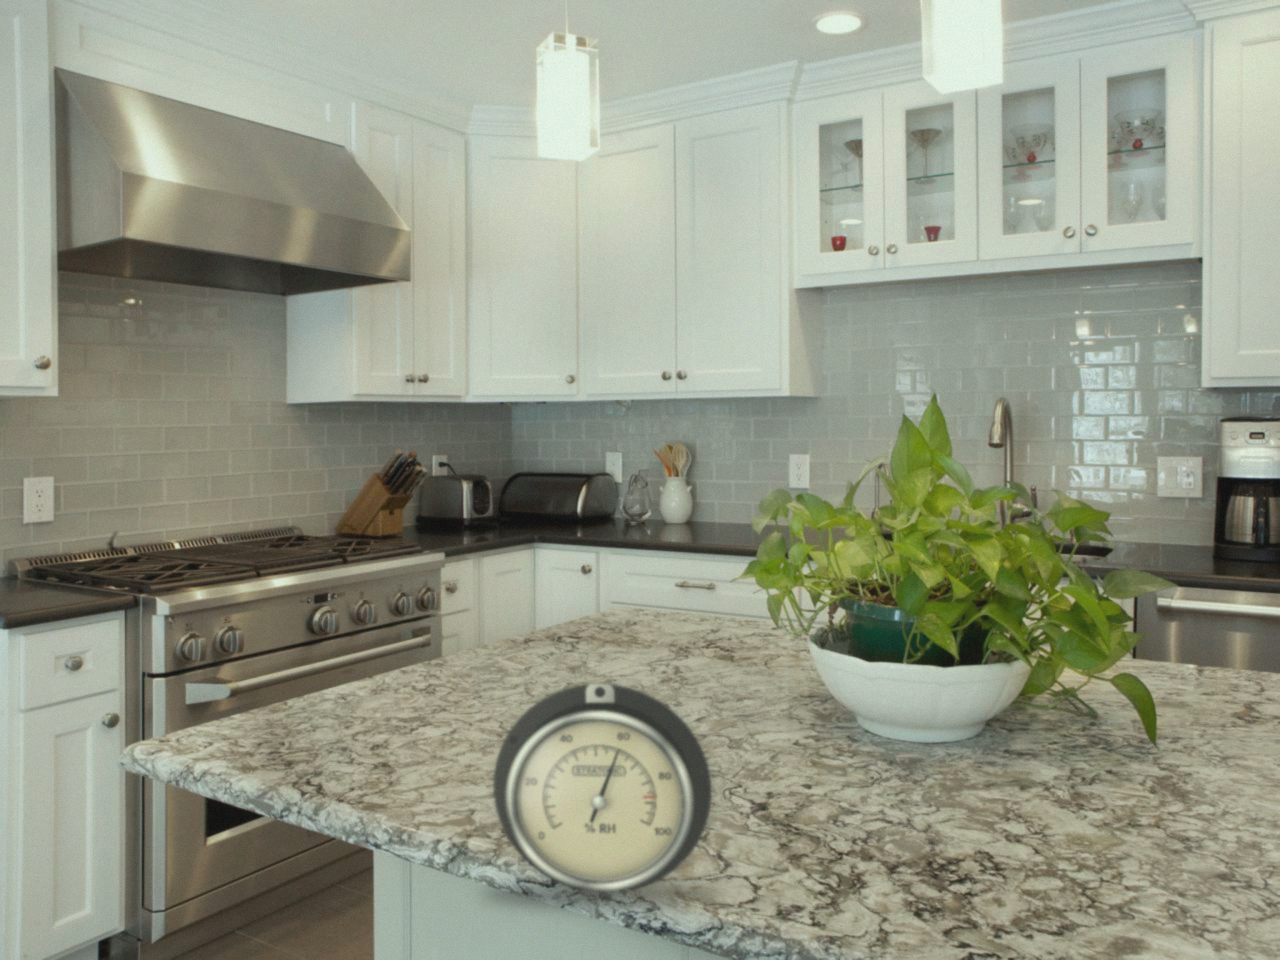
60 %
